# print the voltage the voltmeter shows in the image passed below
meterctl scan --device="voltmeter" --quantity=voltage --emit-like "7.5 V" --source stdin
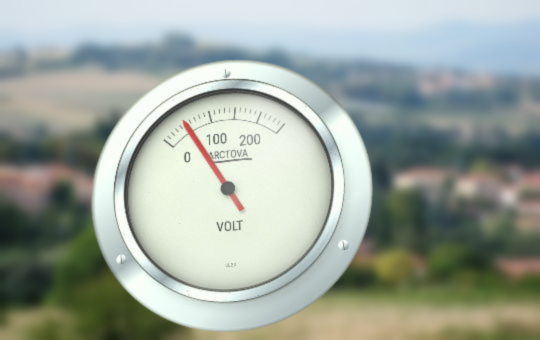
50 V
